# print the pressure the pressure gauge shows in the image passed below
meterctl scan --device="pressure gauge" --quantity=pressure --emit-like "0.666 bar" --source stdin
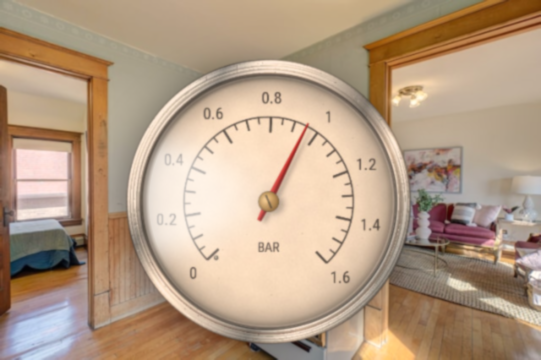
0.95 bar
